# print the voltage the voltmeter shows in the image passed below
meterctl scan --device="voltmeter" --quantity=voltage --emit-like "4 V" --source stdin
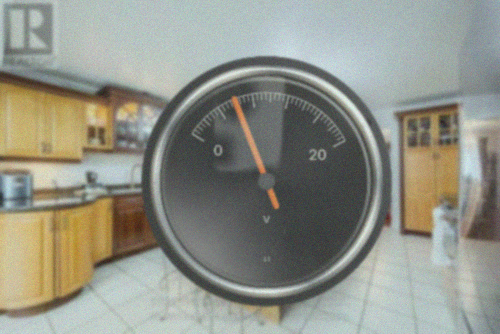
6 V
